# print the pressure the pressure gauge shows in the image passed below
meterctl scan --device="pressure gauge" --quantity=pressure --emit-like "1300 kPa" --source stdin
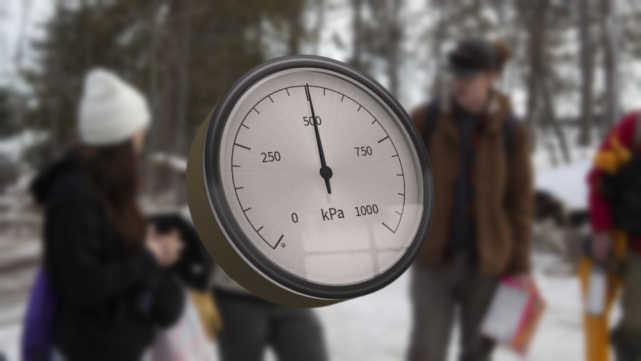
500 kPa
